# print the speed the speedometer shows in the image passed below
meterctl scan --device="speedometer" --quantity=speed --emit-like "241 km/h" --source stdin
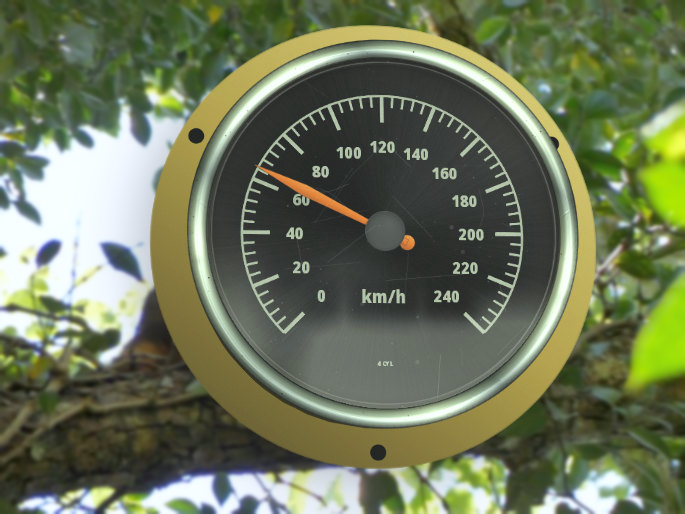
64 km/h
